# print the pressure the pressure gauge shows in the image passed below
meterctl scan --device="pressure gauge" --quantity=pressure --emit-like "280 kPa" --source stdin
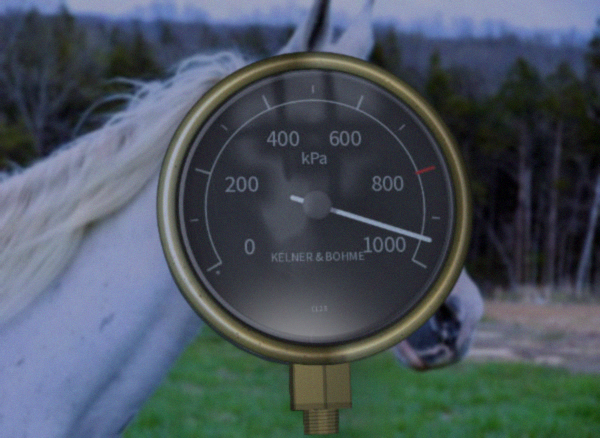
950 kPa
